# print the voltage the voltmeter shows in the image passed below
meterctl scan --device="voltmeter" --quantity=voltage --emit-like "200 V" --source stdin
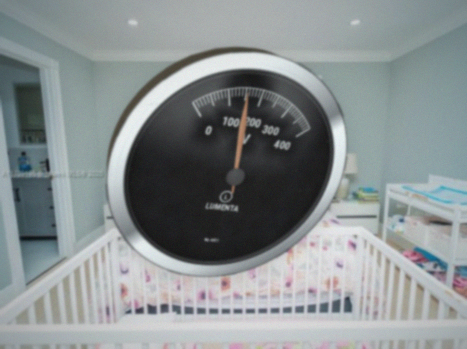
150 V
